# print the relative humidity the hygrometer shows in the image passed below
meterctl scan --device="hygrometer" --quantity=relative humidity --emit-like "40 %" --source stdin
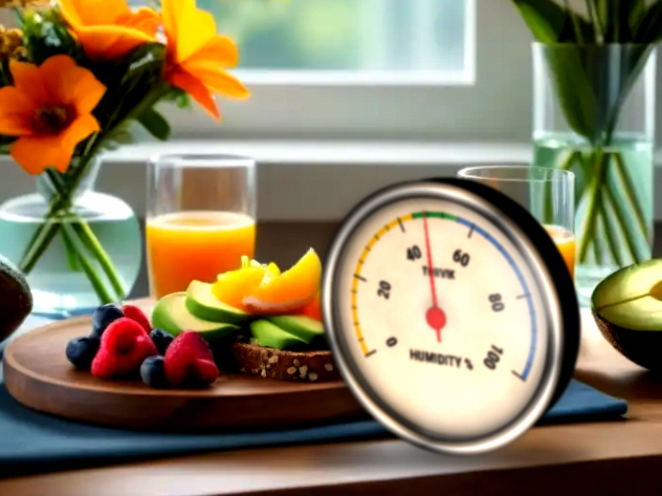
48 %
